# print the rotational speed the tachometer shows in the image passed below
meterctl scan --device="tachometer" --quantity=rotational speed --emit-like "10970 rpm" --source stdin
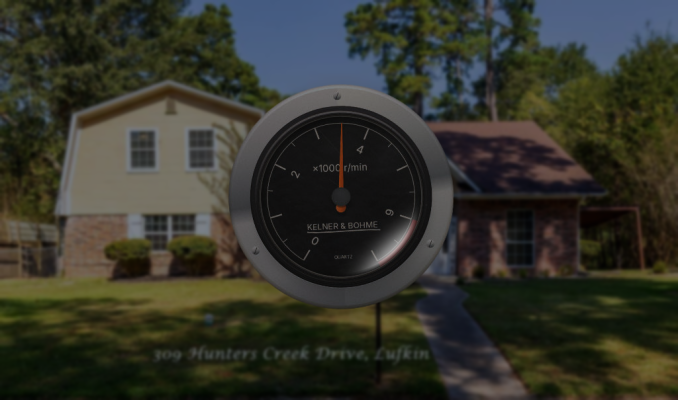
3500 rpm
